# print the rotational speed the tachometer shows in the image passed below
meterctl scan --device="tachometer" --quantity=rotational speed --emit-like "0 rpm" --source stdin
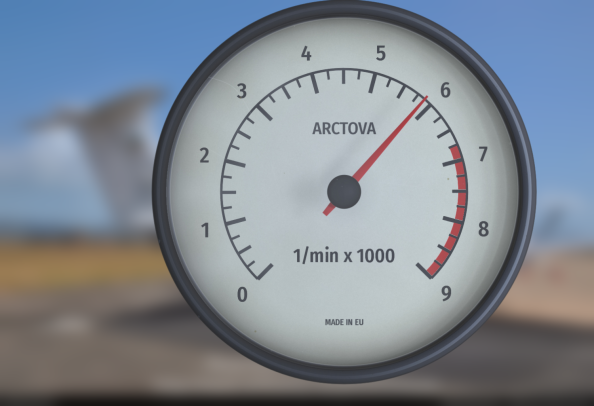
5875 rpm
